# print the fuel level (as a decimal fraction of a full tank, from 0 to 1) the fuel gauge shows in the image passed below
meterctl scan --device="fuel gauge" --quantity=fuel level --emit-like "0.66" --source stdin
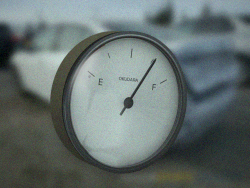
0.75
